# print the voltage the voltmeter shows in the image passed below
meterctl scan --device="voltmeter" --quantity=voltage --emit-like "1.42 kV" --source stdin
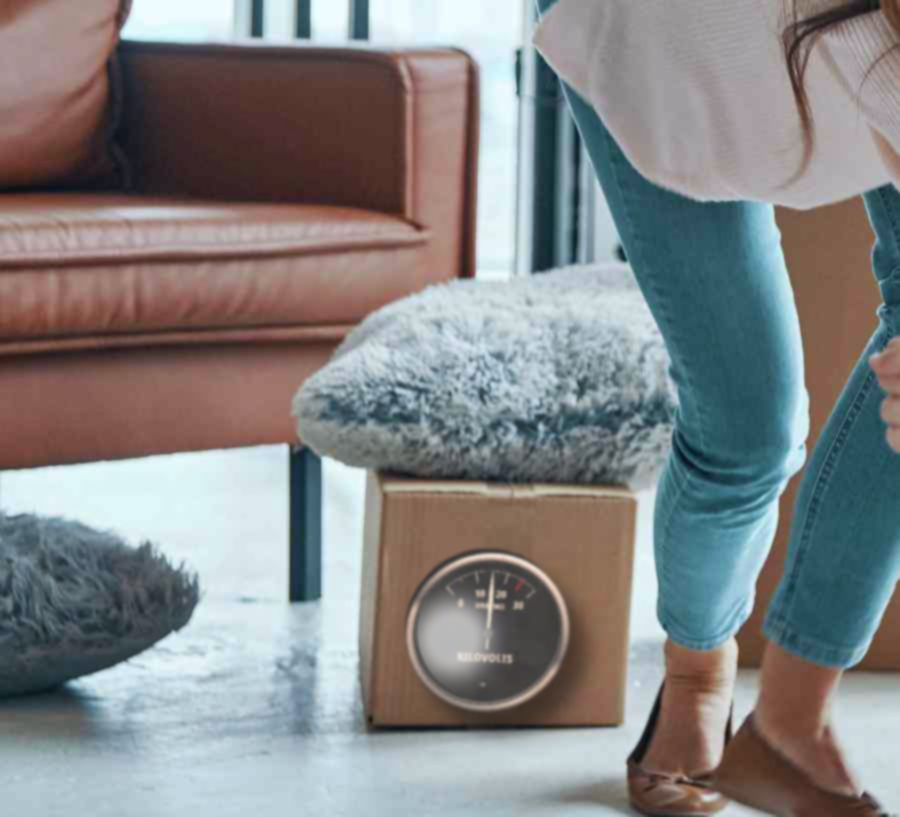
15 kV
